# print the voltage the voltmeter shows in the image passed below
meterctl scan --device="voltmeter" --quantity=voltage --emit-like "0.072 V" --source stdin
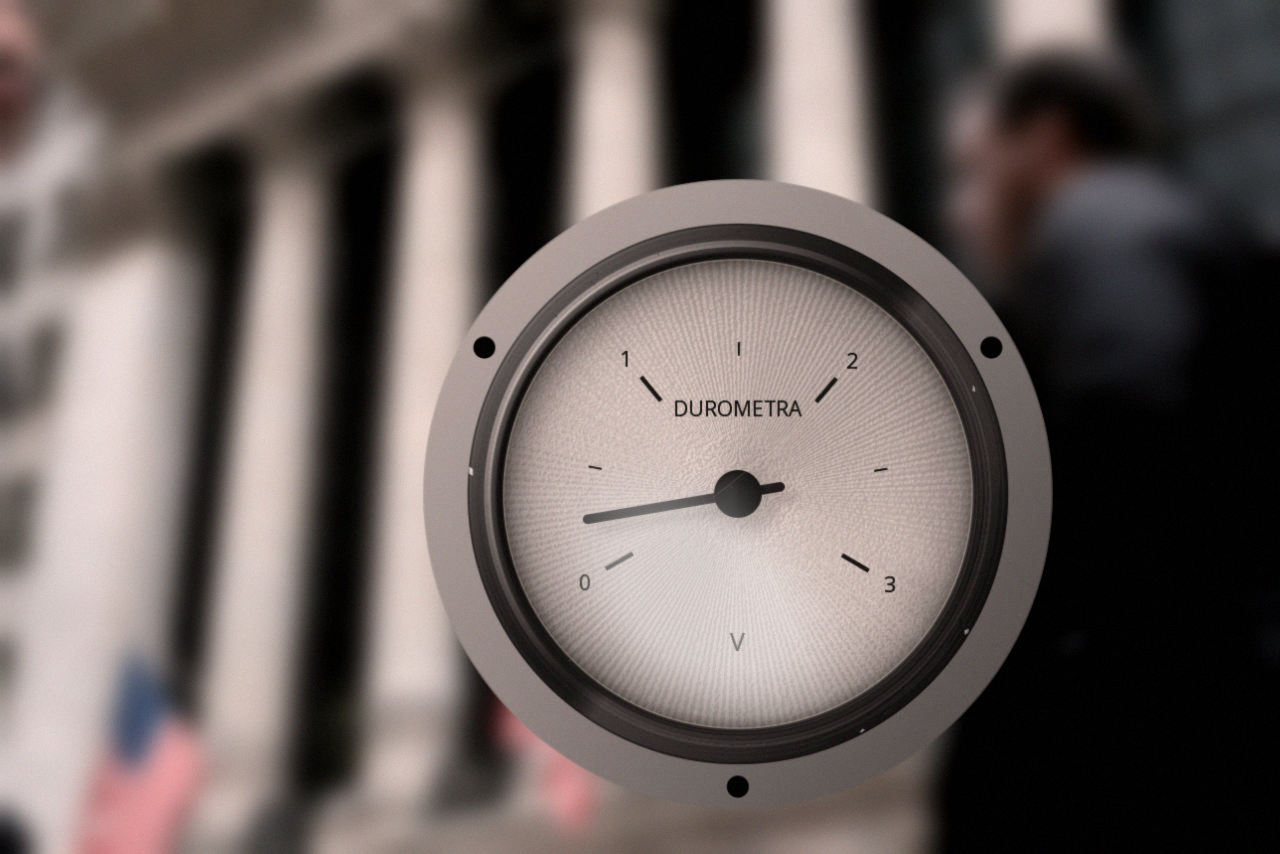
0.25 V
